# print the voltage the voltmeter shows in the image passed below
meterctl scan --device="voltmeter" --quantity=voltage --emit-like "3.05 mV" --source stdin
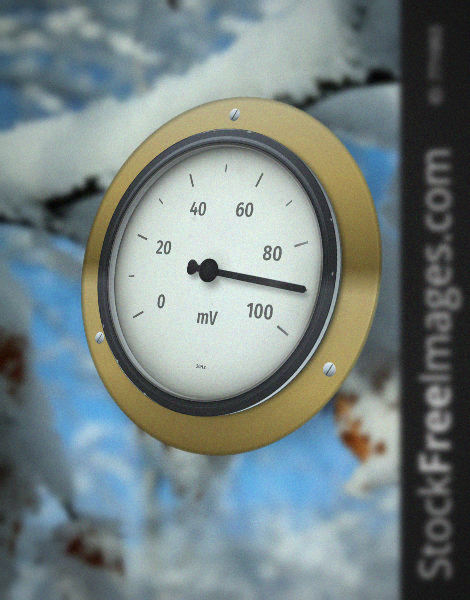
90 mV
